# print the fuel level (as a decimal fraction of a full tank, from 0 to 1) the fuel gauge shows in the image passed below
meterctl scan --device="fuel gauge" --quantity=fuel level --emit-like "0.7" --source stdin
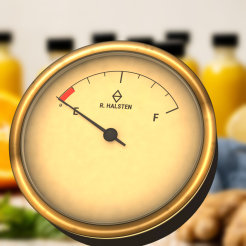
0
